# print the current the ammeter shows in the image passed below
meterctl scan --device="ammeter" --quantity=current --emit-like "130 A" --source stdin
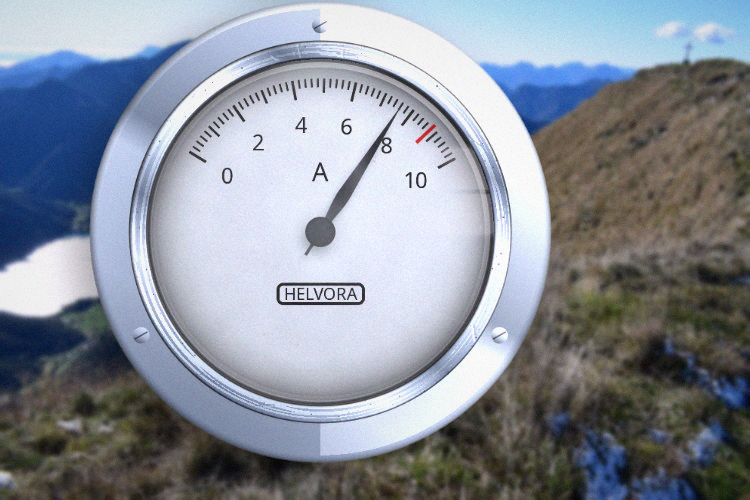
7.6 A
